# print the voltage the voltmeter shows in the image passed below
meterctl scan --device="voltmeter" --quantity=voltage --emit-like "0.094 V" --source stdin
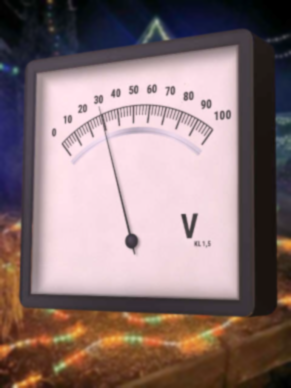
30 V
